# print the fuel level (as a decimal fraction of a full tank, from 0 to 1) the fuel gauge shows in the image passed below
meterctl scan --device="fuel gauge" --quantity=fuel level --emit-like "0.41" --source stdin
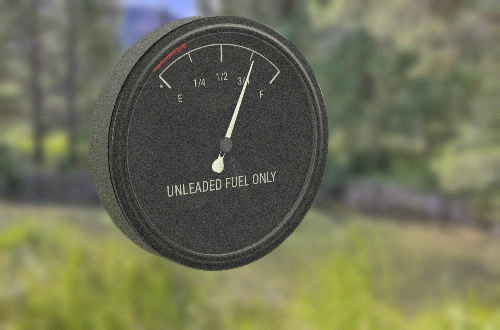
0.75
